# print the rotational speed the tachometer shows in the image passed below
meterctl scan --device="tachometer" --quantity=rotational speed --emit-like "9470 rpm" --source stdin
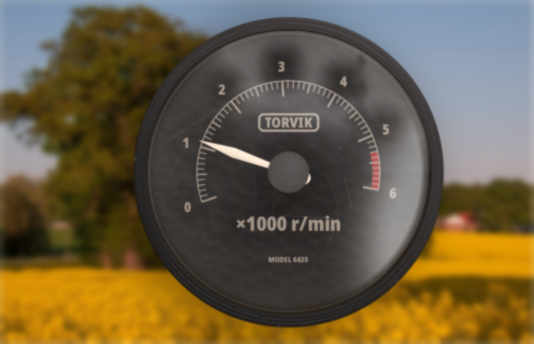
1100 rpm
